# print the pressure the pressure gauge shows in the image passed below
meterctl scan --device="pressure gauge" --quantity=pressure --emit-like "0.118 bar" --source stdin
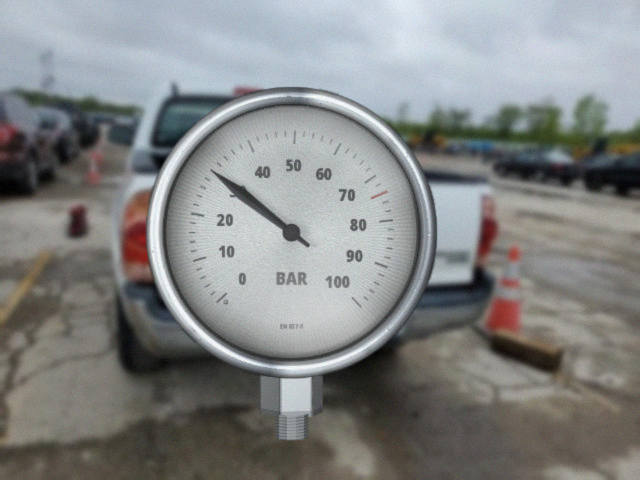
30 bar
